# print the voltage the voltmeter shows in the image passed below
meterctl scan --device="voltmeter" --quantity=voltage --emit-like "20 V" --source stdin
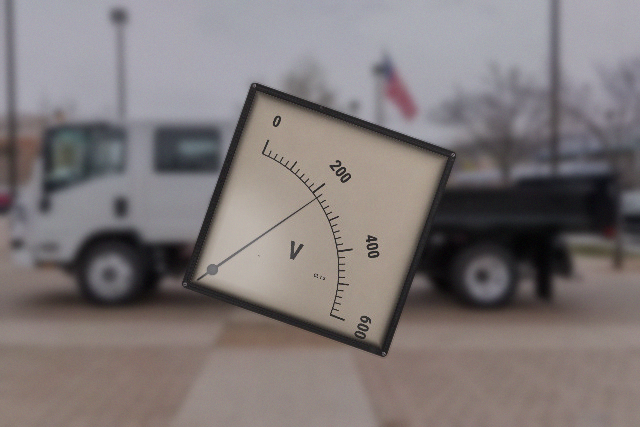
220 V
